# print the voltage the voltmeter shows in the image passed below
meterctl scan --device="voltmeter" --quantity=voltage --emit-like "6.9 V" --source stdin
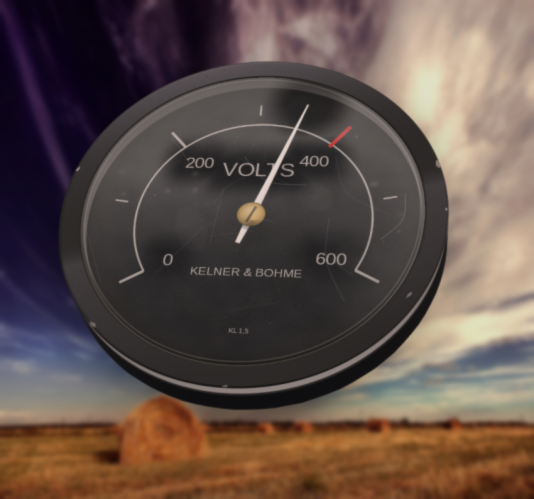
350 V
